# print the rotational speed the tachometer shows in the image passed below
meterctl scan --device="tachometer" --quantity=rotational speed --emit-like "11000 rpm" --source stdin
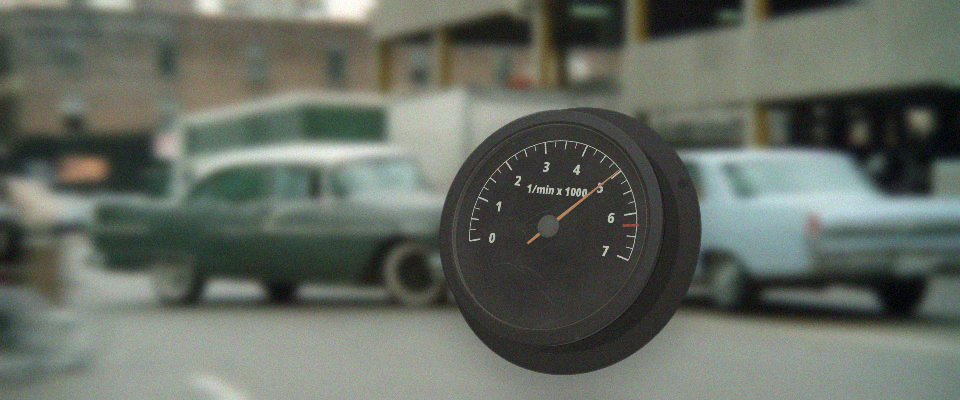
5000 rpm
